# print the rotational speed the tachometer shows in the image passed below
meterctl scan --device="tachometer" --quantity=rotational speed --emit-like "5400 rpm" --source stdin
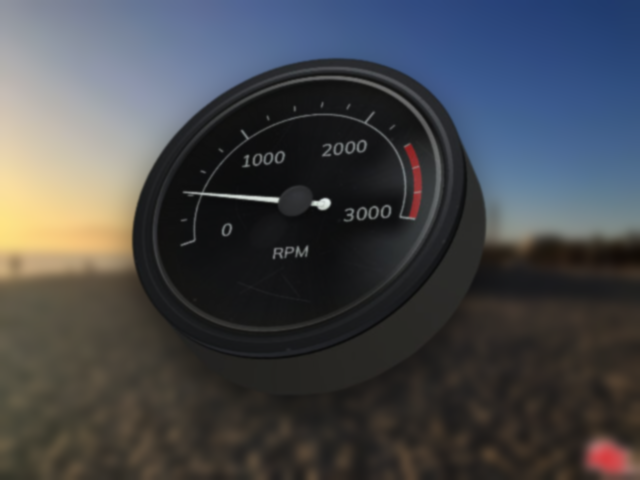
400 rpm
